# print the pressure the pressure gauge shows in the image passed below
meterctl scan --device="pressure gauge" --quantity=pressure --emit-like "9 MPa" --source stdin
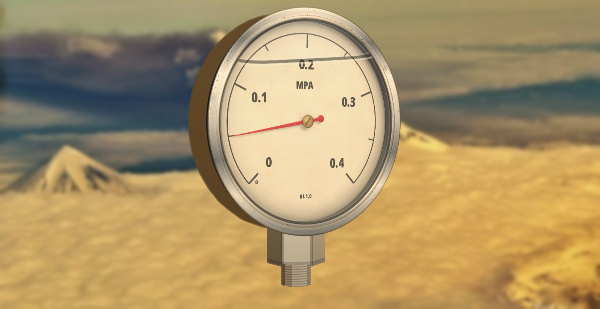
0.05 MPa
